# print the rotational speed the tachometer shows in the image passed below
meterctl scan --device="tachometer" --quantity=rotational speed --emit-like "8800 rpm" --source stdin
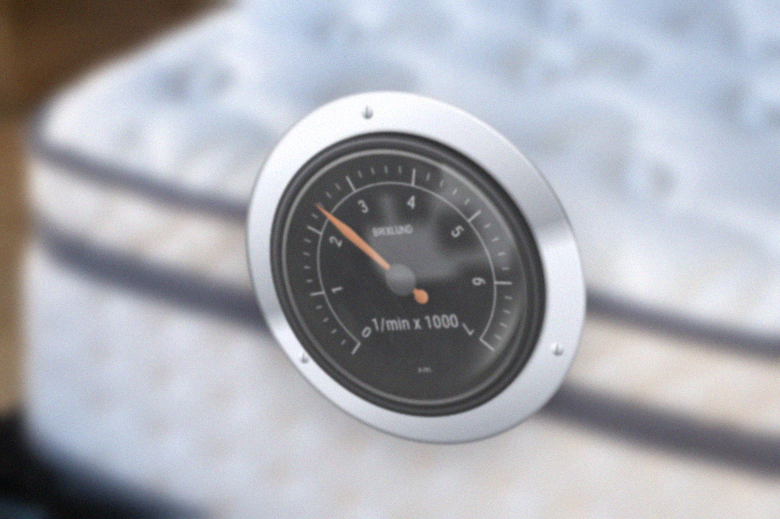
2400 rpm
